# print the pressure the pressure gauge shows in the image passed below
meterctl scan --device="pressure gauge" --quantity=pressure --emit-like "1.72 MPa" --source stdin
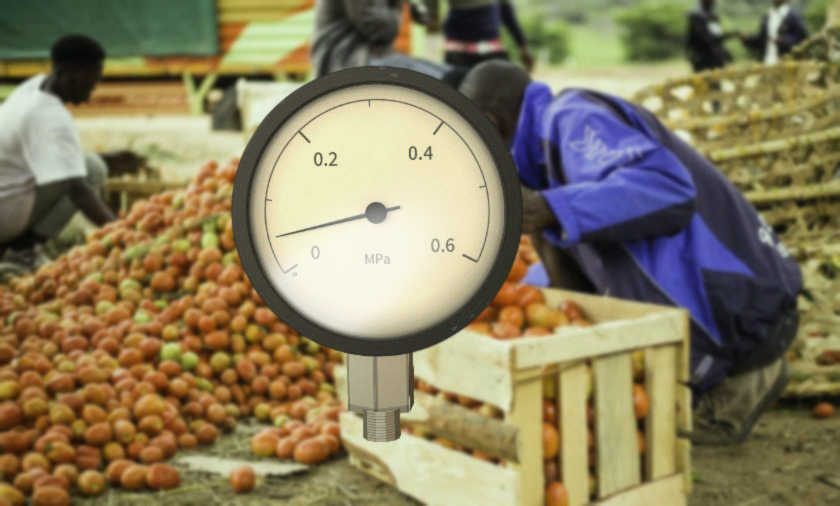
0.05 MPa
